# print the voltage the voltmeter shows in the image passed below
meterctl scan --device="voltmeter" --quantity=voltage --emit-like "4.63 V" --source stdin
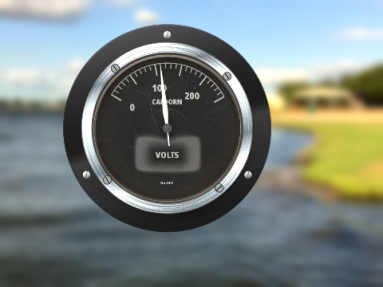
110 V
